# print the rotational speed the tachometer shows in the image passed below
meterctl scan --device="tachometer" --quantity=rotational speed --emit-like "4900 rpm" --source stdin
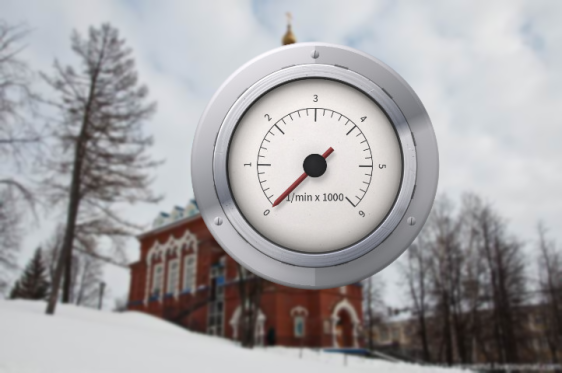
0 rpm
